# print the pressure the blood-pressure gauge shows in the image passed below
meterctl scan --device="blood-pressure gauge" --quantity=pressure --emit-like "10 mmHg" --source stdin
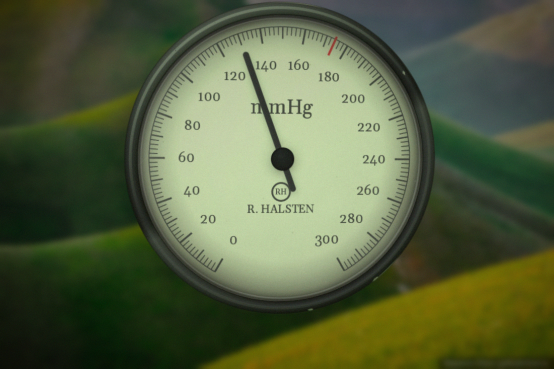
130 mmHg
